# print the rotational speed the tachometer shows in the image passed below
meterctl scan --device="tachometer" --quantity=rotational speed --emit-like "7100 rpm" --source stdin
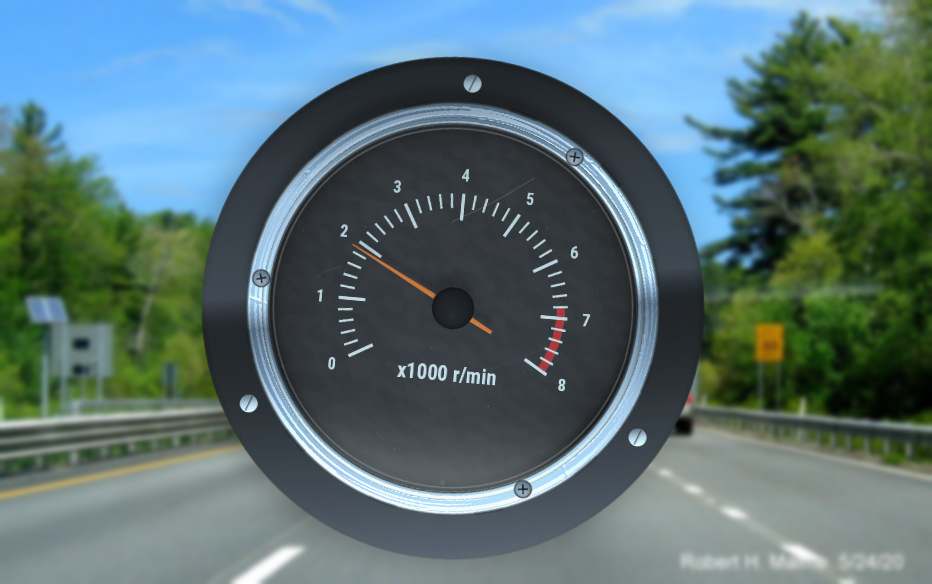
1900 rpm
